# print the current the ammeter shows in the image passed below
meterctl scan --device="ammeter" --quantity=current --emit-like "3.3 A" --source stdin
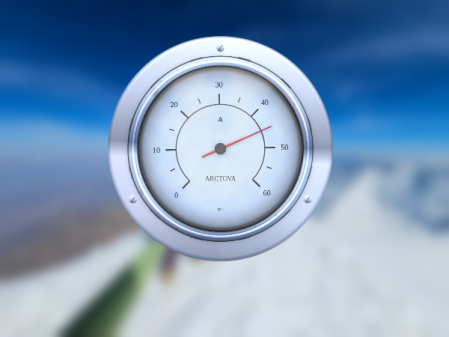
45 A
